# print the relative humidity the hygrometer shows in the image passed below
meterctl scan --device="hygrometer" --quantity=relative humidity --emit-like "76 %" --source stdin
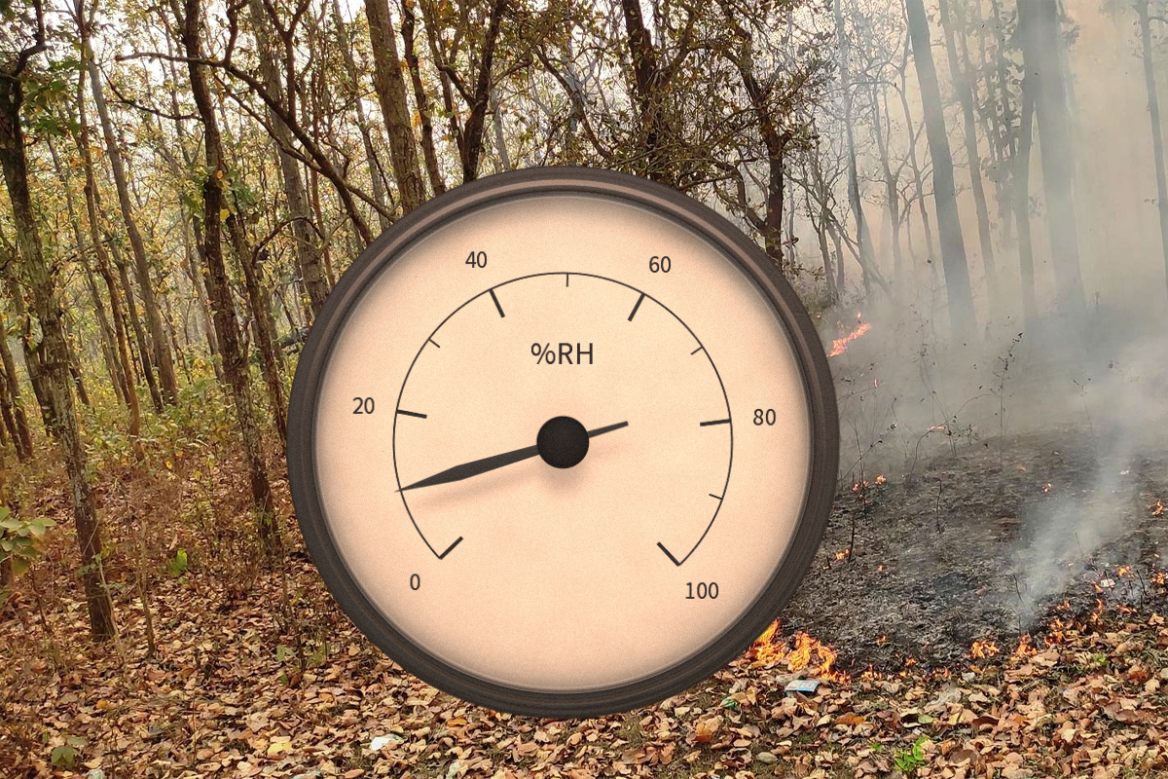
10 %
